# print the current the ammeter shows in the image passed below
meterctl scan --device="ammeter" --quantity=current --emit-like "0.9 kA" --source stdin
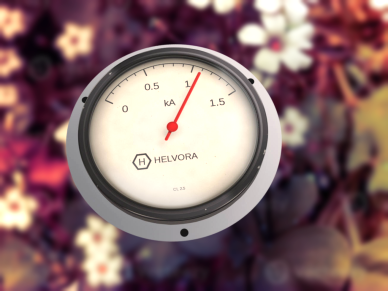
1.1 kA
